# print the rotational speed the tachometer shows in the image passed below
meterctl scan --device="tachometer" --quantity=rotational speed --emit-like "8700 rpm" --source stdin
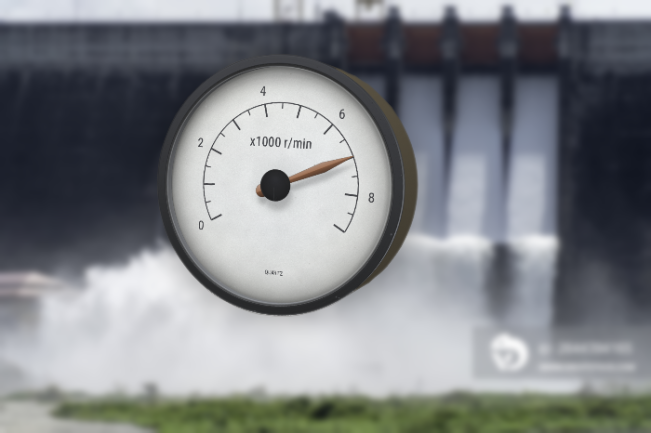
7000 rpm
